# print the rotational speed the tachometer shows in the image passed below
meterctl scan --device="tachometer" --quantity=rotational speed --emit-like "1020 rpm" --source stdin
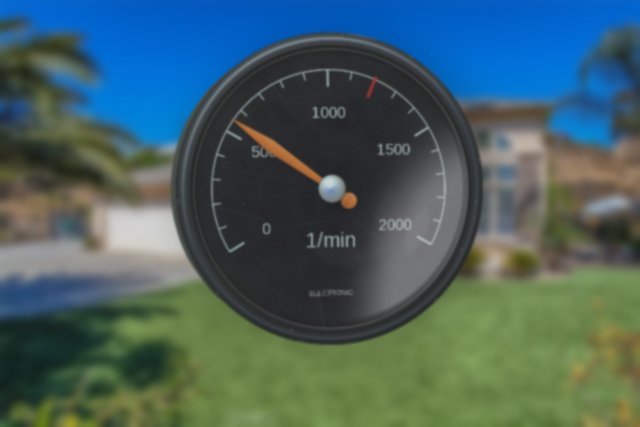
550 rpm
